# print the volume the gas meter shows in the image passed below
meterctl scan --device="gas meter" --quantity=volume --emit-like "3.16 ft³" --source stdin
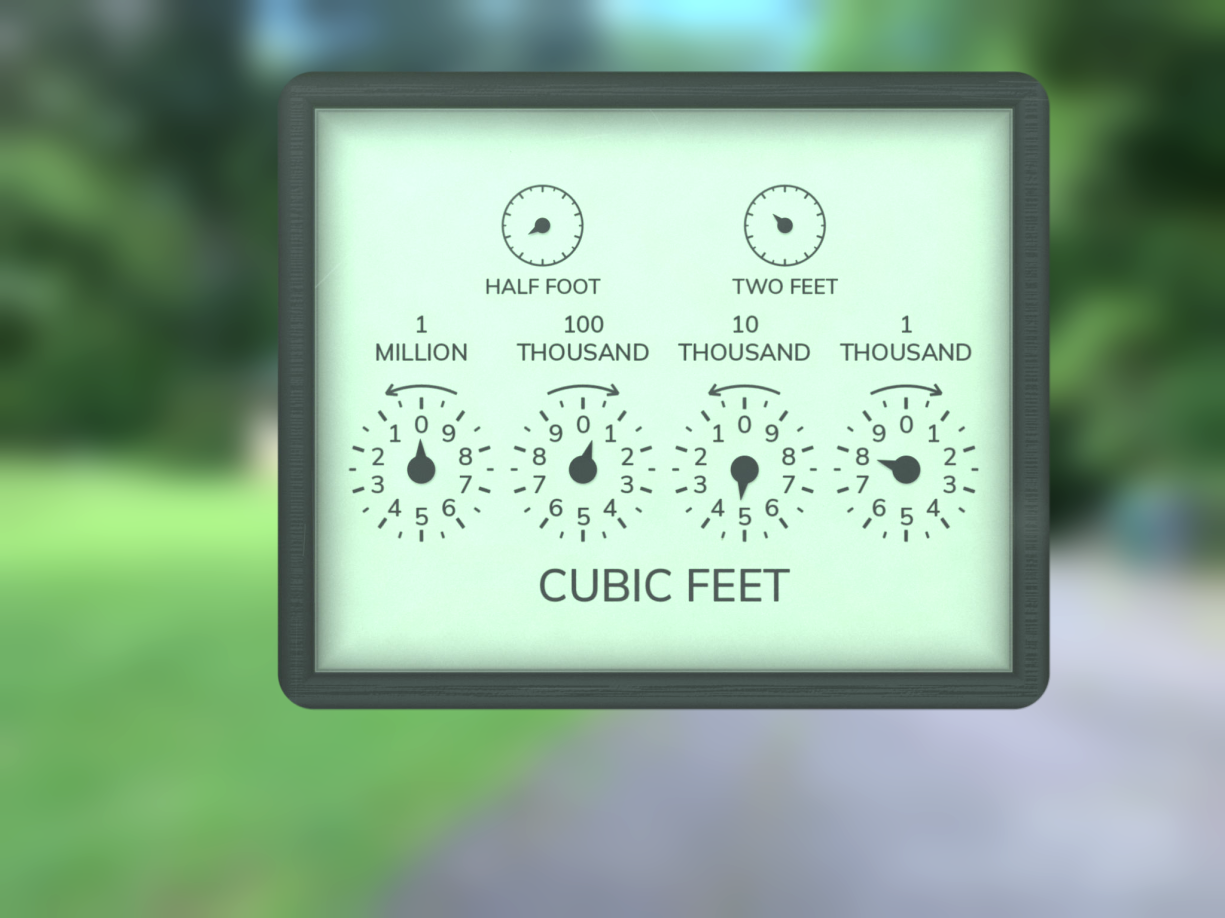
4800 ft³
